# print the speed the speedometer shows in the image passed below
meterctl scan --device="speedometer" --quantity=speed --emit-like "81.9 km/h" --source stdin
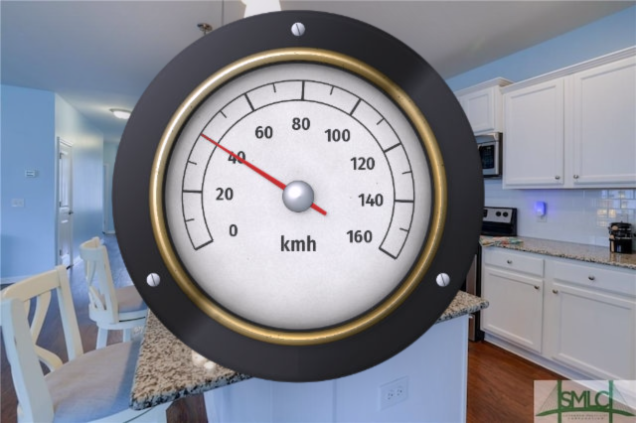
40 km/h
